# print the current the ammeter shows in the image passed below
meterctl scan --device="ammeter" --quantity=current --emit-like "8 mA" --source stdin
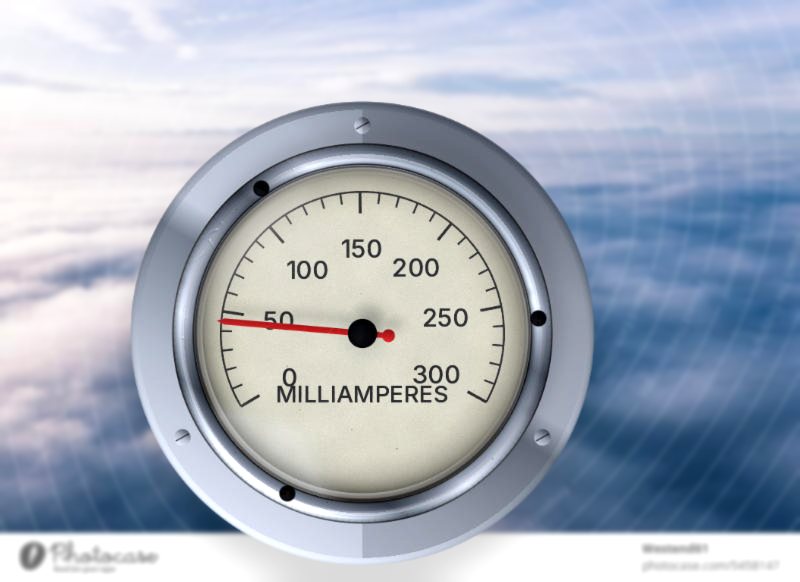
45 mA
